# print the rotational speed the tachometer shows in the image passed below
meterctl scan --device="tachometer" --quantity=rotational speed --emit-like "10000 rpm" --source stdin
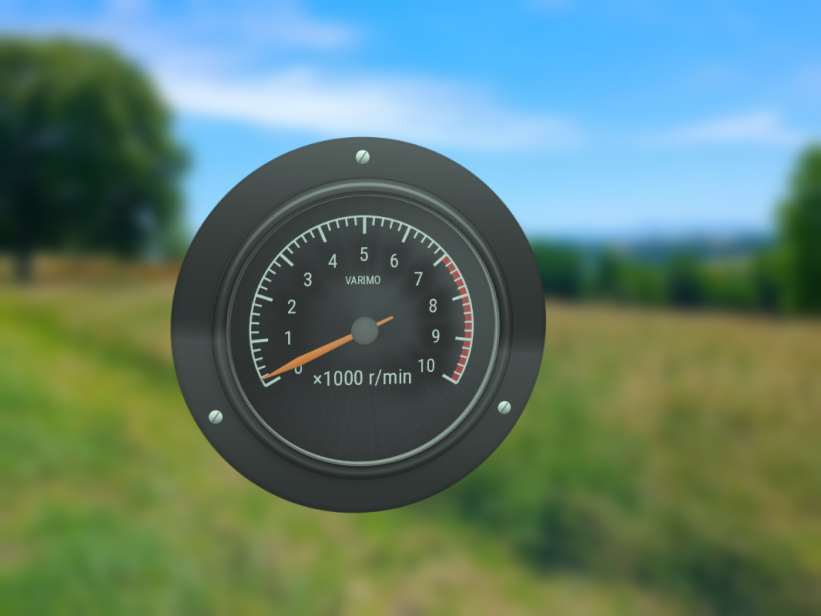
200 rpm
